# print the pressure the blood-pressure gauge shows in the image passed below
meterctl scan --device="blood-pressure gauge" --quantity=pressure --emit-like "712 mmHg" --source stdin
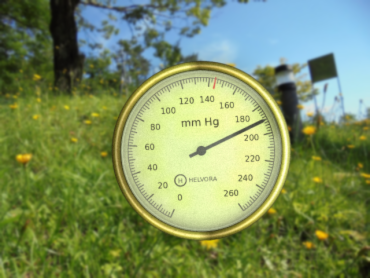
190 mmHg
